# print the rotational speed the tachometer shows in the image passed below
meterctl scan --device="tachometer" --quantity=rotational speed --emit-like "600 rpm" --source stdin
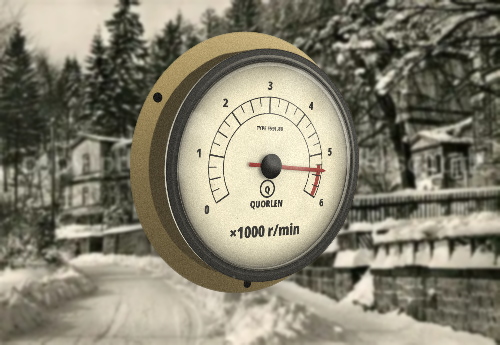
5375 rpm
